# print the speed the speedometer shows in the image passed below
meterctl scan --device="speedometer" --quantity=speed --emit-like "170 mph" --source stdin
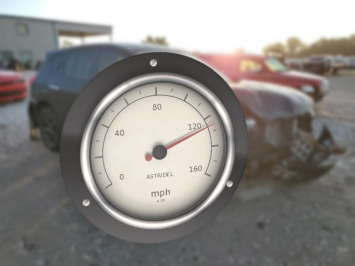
125 mph
